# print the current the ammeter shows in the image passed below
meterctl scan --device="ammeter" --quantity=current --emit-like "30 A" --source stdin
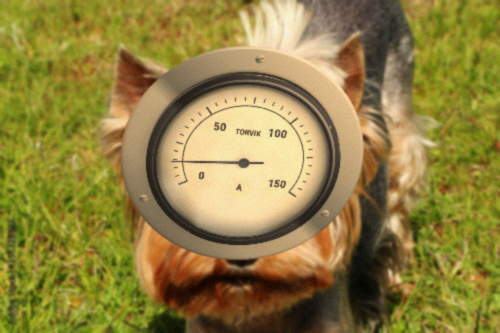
15 A
